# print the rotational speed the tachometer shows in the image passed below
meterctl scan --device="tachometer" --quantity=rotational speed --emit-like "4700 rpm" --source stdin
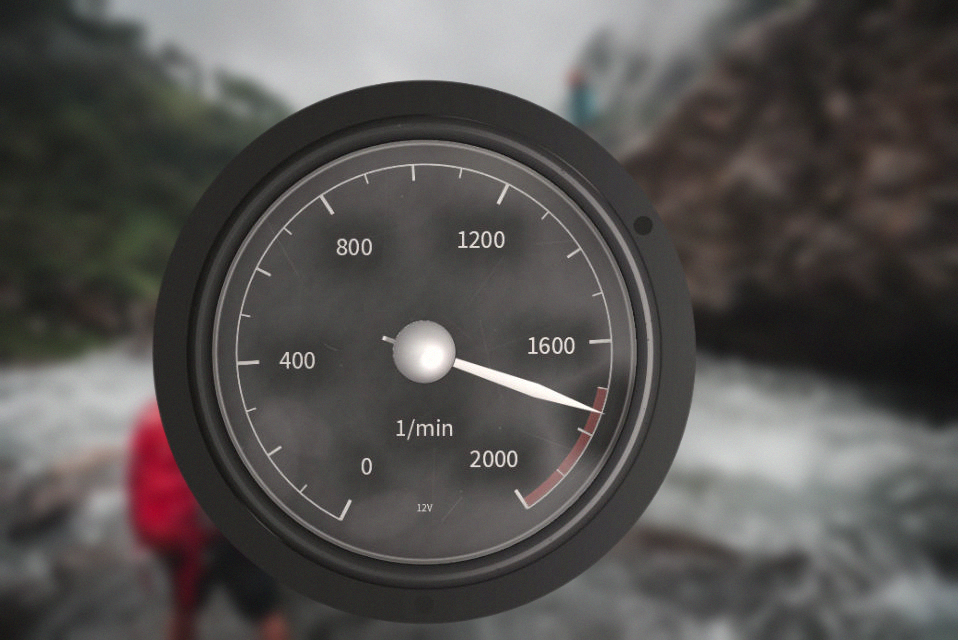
1750 rpm
